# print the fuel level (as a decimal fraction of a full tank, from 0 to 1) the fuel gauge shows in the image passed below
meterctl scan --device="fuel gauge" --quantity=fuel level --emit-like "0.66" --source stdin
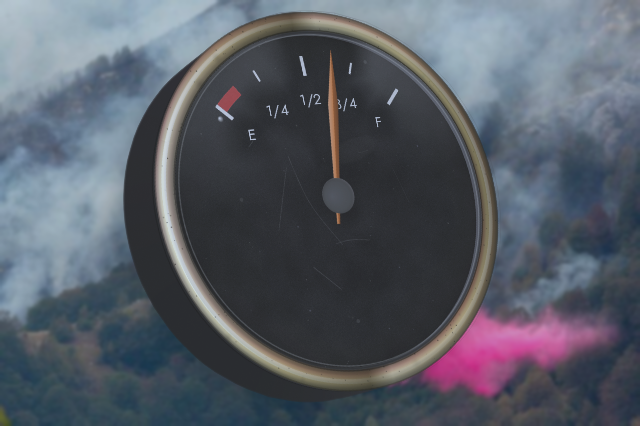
0.625
